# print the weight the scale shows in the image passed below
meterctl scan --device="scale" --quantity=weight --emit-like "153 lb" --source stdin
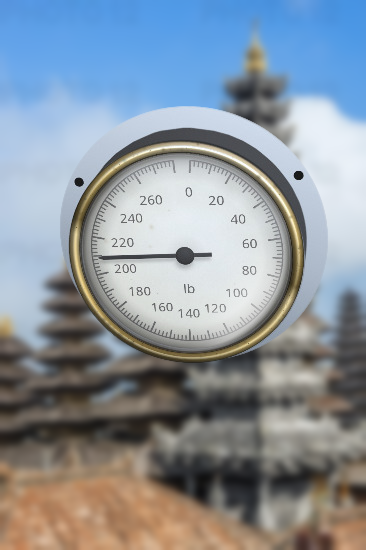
210 lb
